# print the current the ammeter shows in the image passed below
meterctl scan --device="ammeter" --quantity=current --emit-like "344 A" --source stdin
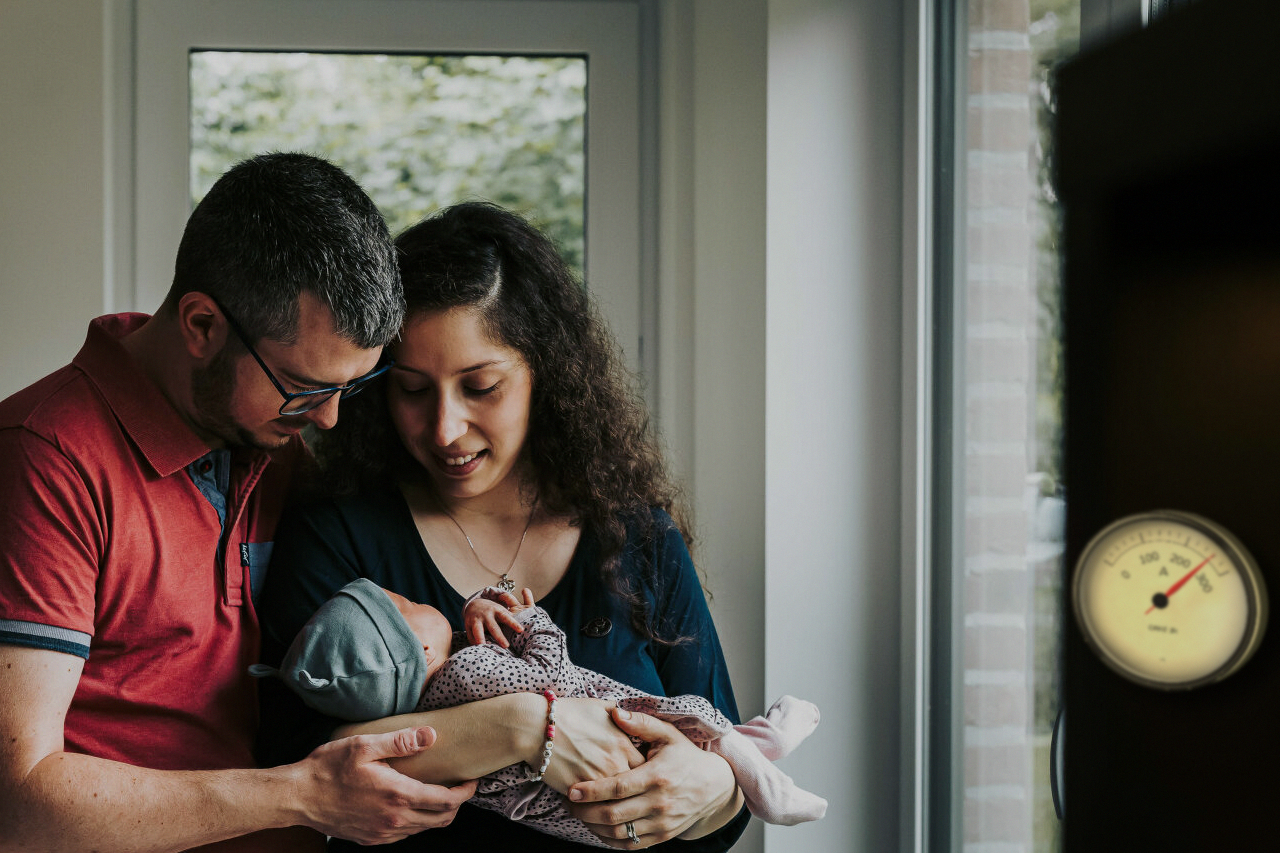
260 A
